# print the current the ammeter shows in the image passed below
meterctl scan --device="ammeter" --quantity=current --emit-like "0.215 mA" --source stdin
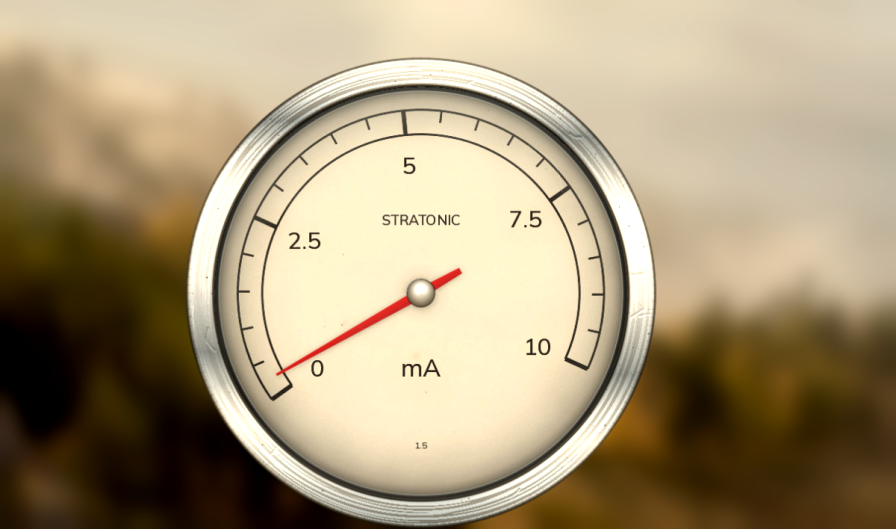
0.25 mA
